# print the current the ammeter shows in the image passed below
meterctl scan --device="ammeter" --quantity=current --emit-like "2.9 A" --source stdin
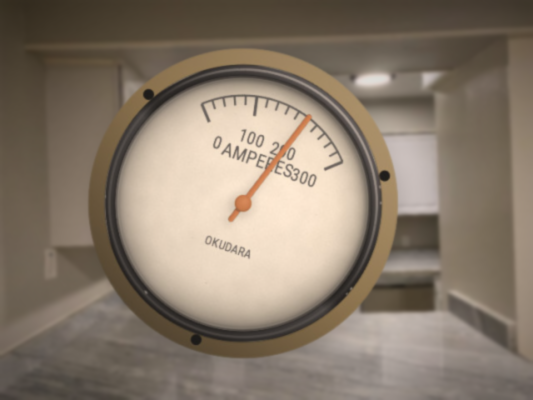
200 A
